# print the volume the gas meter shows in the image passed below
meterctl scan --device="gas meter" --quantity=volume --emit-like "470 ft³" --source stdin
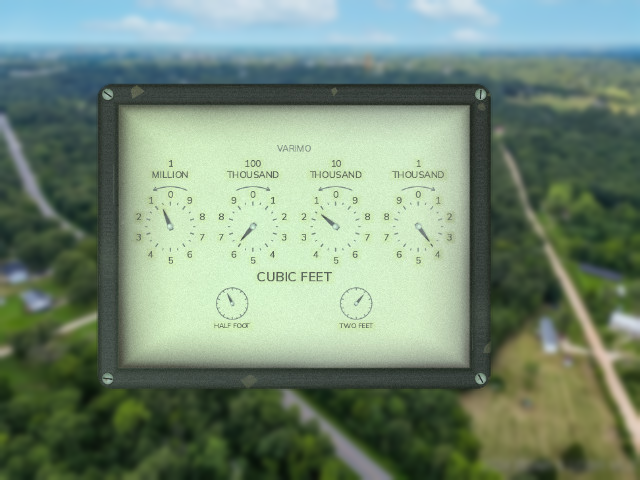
61400 ft³
